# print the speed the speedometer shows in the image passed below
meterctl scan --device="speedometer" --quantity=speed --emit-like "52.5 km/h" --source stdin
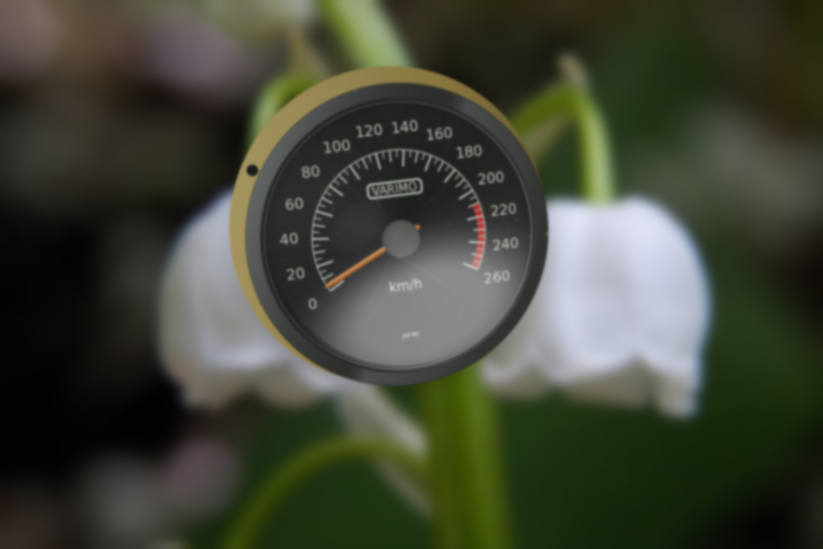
5 km/h
